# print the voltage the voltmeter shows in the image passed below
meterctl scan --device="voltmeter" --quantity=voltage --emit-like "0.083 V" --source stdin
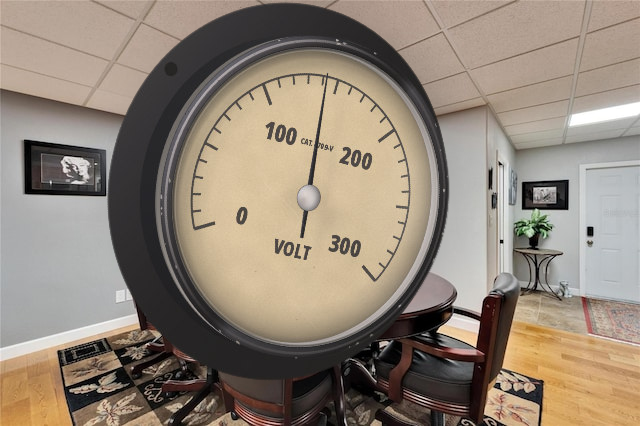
140 V
